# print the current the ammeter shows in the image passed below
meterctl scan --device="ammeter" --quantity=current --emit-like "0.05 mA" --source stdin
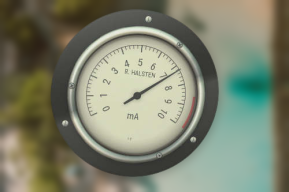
7.2 mA
